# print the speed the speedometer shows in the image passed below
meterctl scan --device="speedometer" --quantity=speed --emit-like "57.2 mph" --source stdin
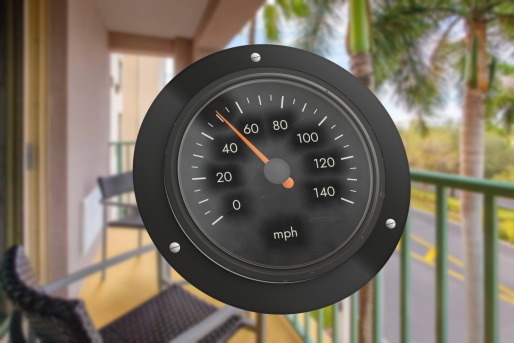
50 mph
